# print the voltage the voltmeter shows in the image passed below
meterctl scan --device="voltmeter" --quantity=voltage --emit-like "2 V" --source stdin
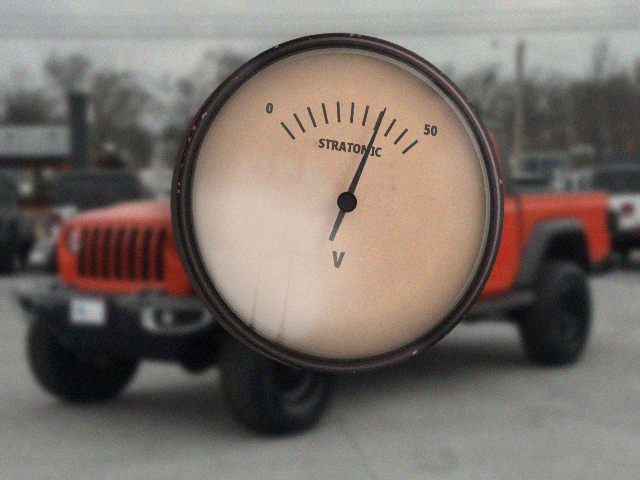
35 V
